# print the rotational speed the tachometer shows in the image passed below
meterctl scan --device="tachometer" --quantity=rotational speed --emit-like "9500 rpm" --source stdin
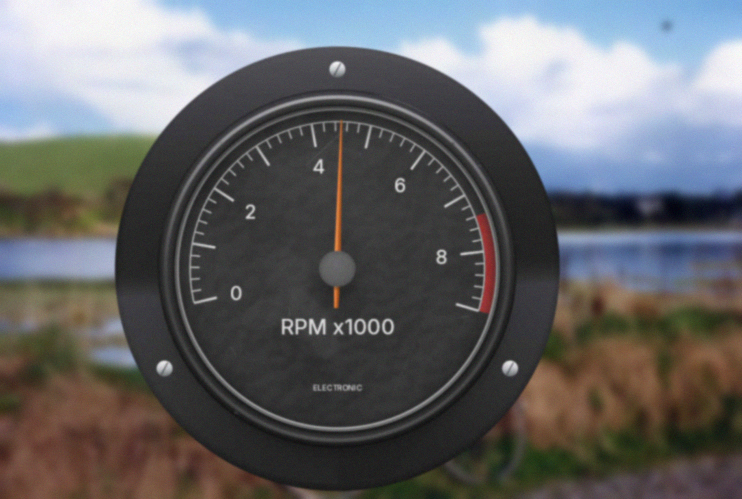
4500 rpm
